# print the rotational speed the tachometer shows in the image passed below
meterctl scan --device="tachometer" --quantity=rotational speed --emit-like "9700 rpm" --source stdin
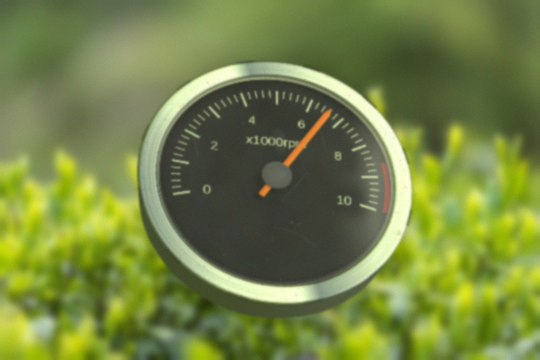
6600 rpm
